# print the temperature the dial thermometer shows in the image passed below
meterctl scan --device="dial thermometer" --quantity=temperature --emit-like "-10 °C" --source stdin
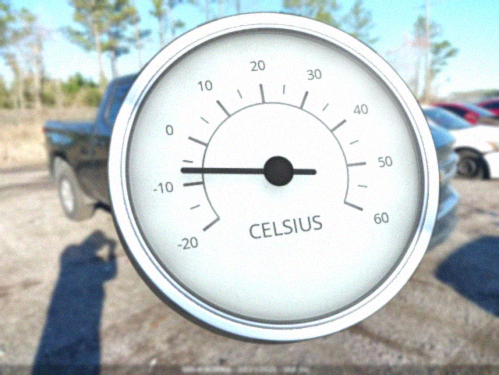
-7.5 °C
